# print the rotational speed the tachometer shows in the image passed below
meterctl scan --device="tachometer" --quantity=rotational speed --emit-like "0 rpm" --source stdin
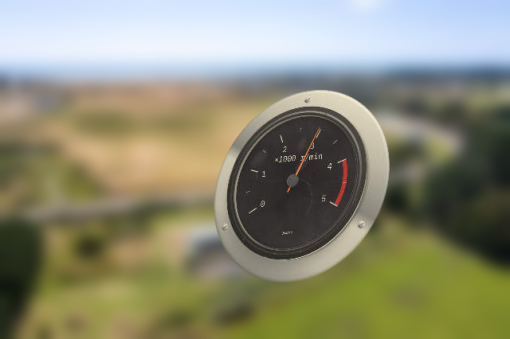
3000 rpm
